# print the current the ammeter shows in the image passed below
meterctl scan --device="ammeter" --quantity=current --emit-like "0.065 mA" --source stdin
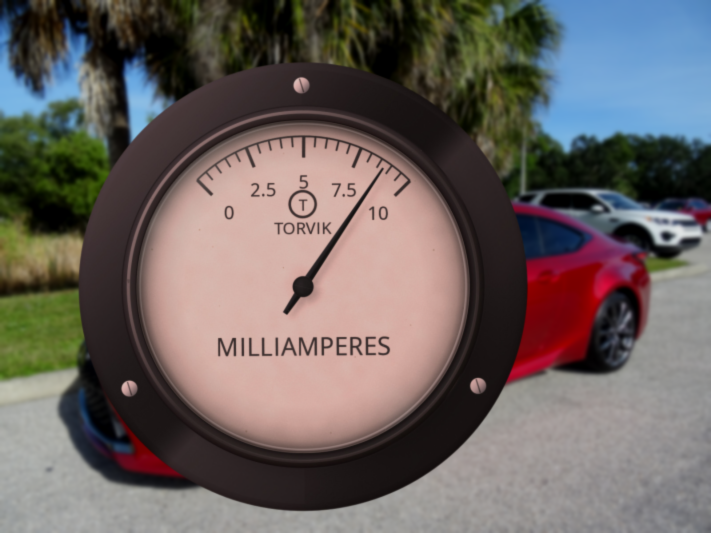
8.75 mA
